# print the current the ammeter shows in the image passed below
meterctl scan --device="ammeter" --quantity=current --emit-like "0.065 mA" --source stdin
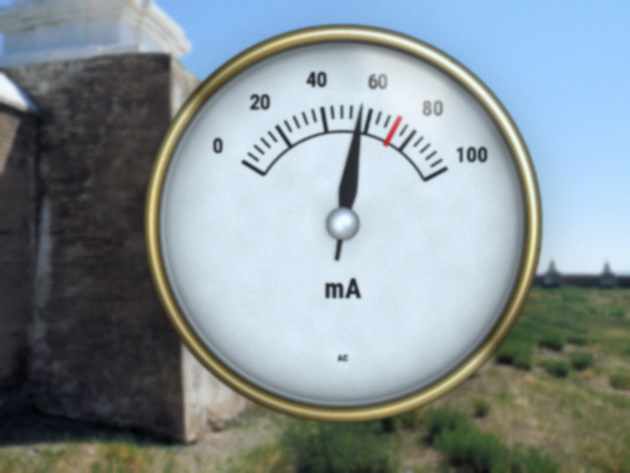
56 mA
